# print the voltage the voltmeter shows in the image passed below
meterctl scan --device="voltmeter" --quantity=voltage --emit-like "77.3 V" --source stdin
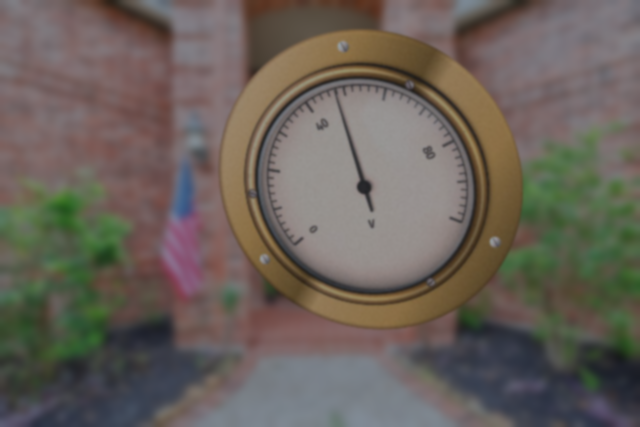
48 V
